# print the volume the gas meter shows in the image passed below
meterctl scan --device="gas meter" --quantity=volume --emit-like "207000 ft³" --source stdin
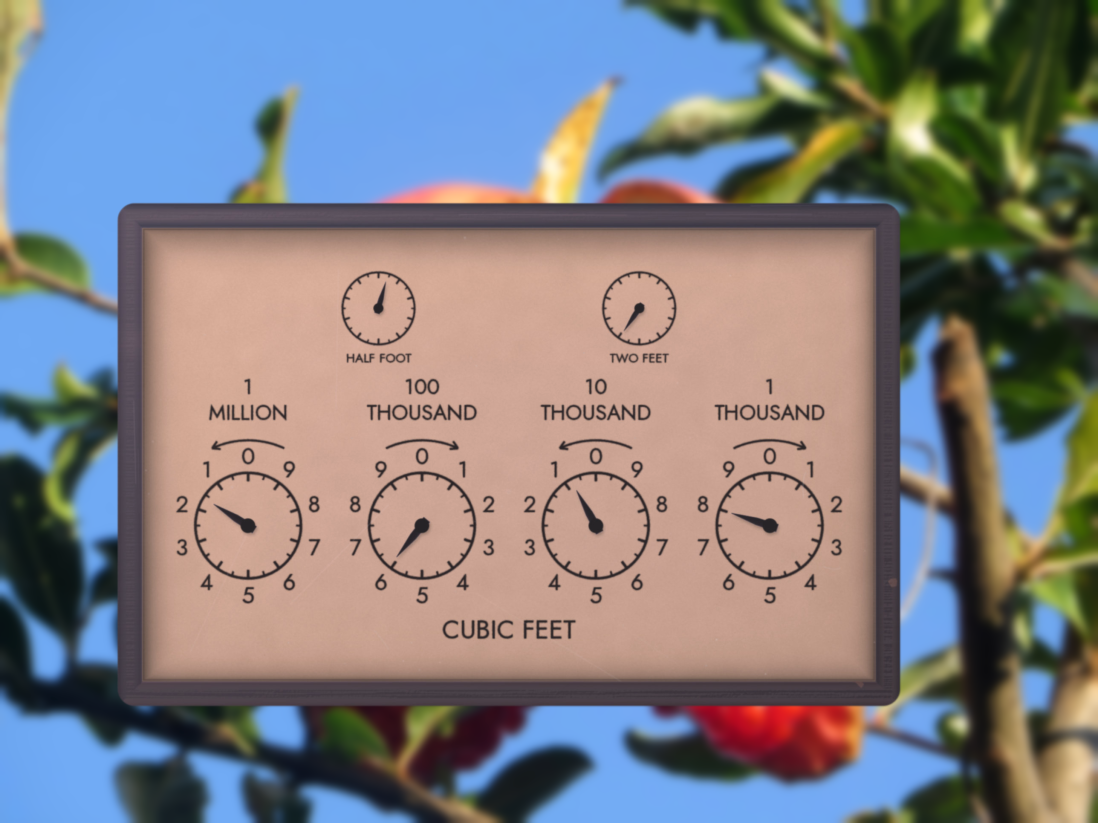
160800 ft³
